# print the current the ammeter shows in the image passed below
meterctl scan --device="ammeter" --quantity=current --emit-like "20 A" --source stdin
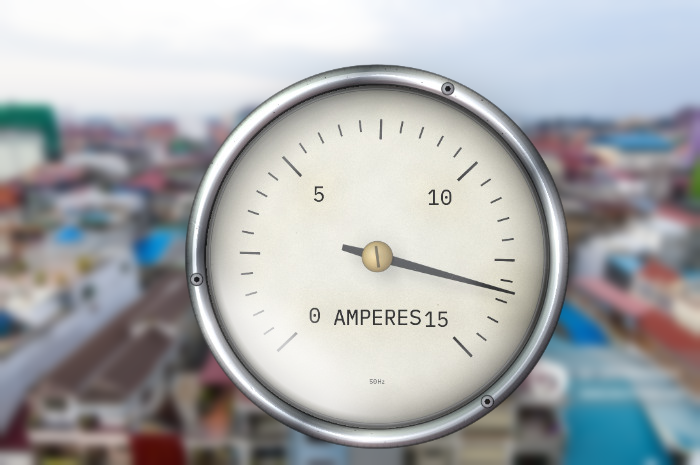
13.25 A
